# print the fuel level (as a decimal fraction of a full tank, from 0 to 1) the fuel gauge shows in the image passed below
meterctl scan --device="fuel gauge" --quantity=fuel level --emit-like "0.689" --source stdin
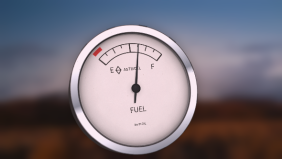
0.625
